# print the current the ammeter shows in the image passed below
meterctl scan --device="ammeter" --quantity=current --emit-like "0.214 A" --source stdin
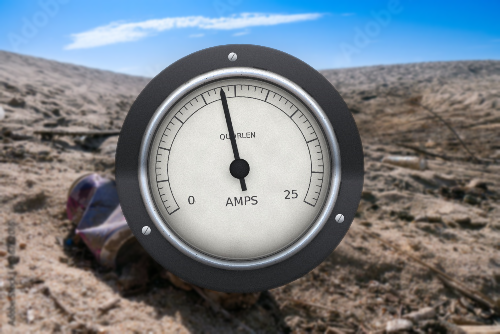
11.5 A
